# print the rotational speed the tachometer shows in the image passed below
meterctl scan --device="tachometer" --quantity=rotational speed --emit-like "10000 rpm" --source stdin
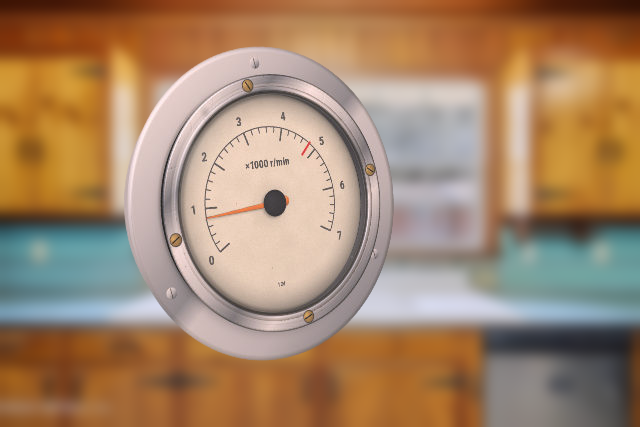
800 rpm
